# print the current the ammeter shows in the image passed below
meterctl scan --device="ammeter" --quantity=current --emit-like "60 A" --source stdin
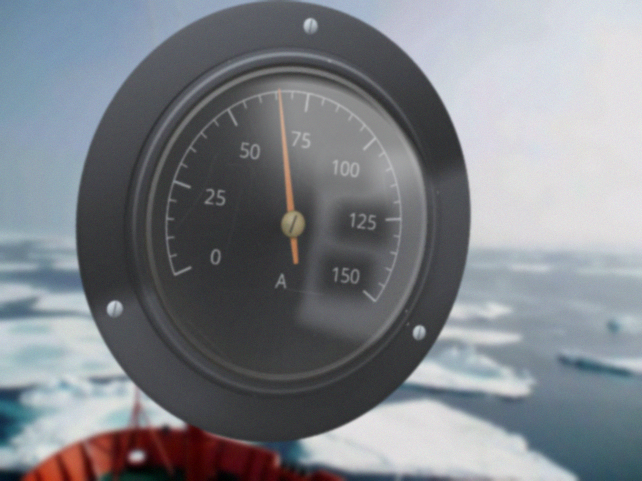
65 A
